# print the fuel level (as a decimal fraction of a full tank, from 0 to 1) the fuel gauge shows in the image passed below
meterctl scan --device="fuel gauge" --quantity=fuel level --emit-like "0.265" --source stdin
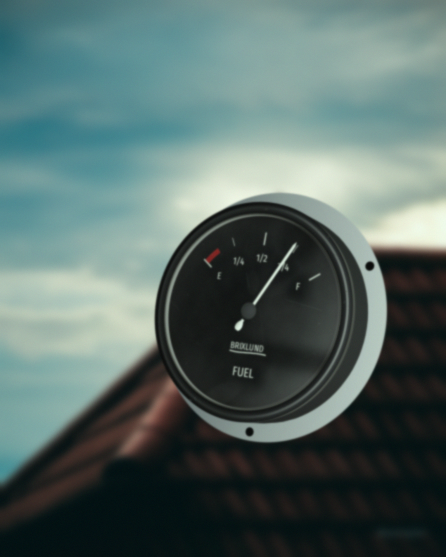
0.75
